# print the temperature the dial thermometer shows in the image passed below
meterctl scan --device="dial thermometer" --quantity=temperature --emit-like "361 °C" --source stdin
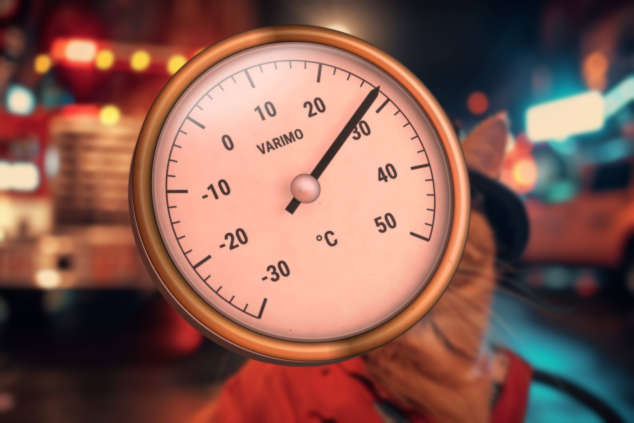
28 °C
